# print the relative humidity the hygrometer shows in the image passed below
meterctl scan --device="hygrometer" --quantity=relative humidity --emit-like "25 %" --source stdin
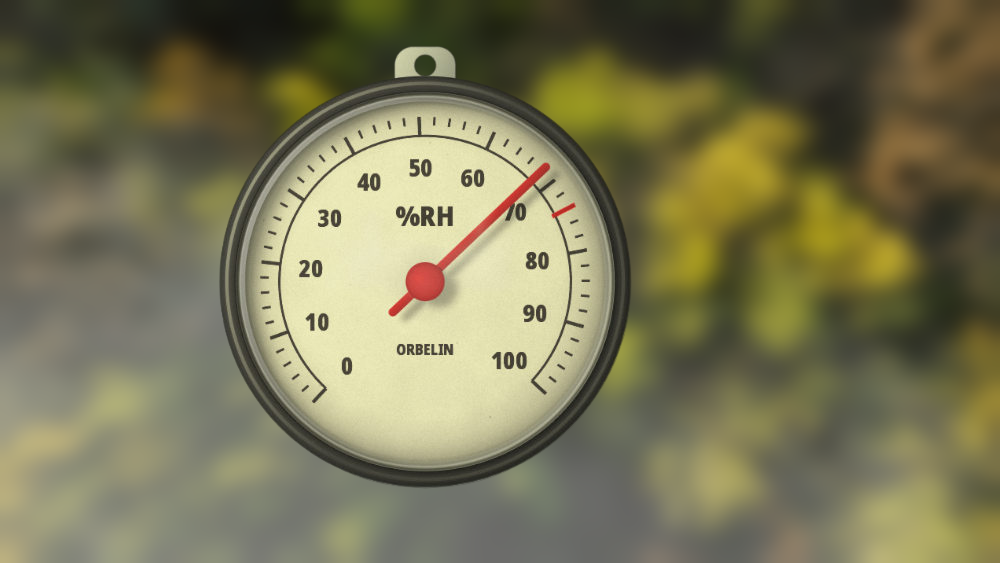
68 %
